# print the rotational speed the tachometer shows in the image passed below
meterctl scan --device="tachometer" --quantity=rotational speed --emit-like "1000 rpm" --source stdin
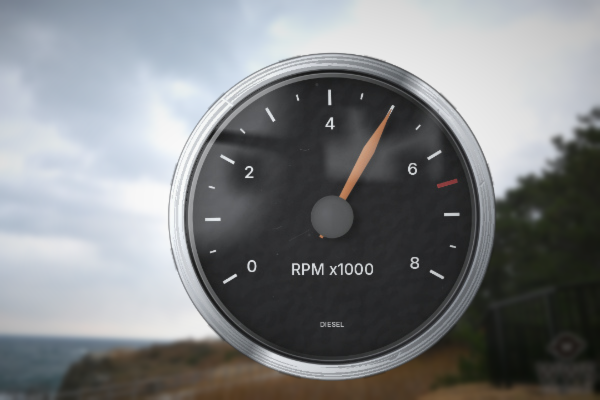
5000 rpm
